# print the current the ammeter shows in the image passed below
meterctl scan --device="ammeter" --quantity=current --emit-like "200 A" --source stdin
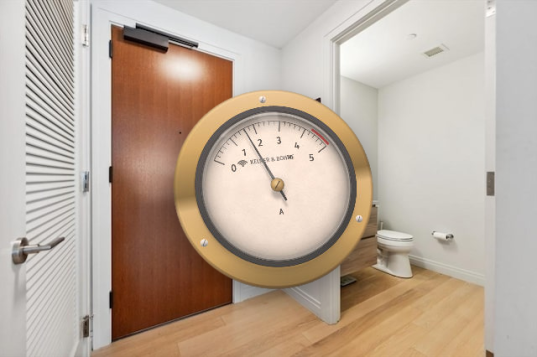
1.6 A
